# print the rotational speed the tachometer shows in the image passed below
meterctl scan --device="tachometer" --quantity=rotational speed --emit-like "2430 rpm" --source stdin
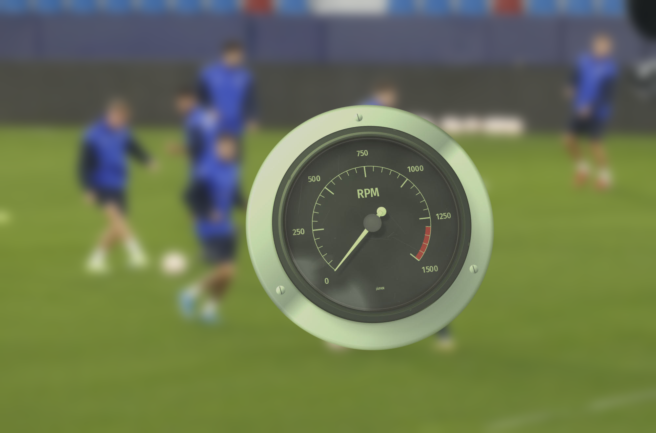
0 rpm
